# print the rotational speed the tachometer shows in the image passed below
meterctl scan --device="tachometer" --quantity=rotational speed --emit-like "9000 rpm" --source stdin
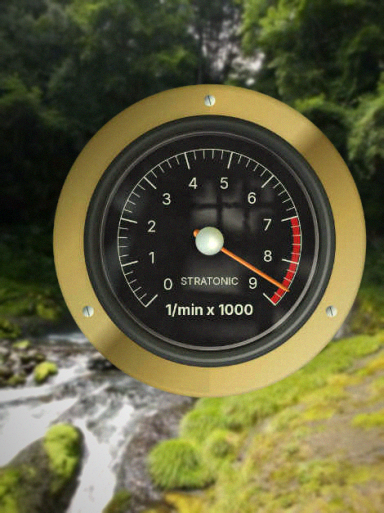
8600 rpm
